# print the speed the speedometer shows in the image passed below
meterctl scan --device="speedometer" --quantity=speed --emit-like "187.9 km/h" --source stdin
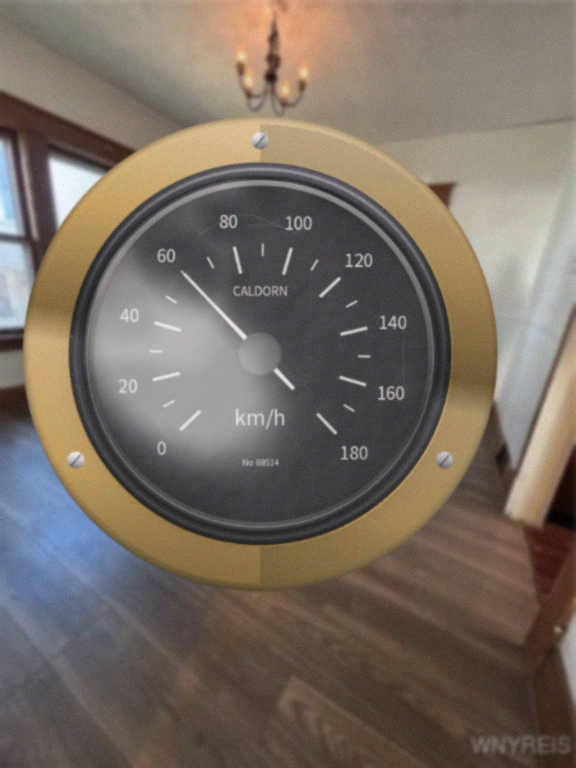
60 km/h
